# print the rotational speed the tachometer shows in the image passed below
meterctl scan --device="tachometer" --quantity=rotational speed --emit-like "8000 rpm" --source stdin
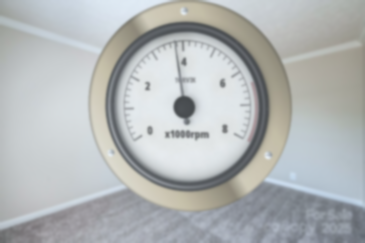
3800 rpm
